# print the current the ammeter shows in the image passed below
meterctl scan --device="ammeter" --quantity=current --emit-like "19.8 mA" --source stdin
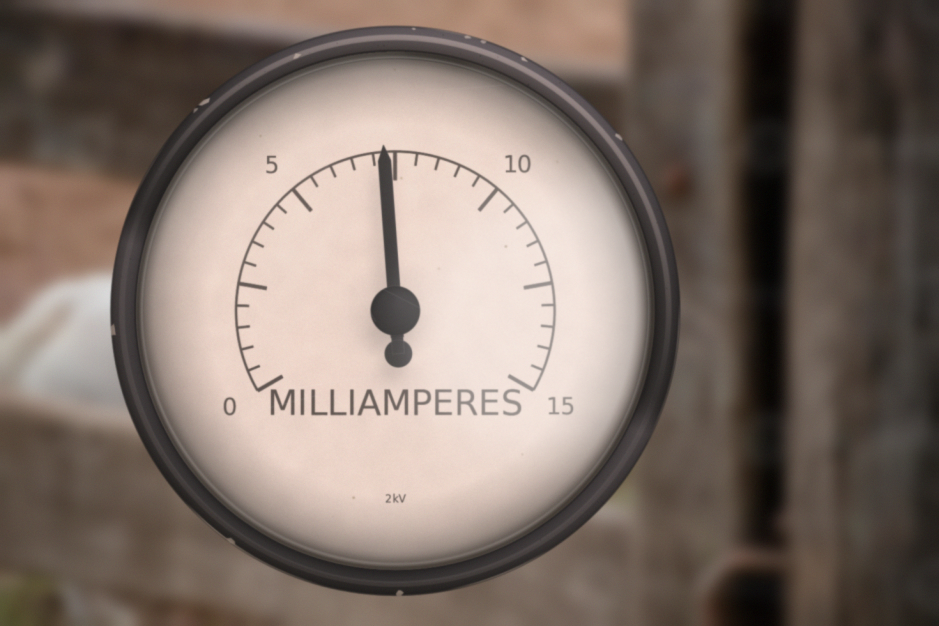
7.25 mA
